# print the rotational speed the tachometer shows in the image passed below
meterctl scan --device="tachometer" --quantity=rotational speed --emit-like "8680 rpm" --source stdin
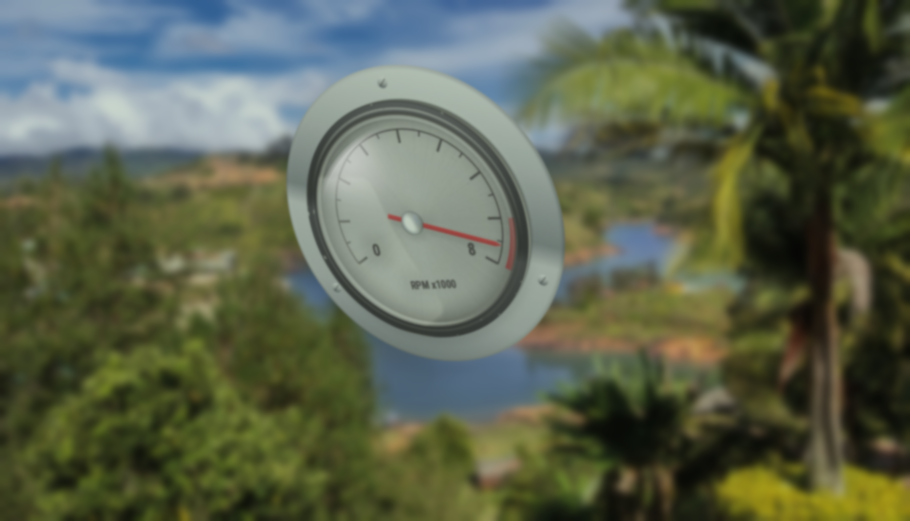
7500 rpm
